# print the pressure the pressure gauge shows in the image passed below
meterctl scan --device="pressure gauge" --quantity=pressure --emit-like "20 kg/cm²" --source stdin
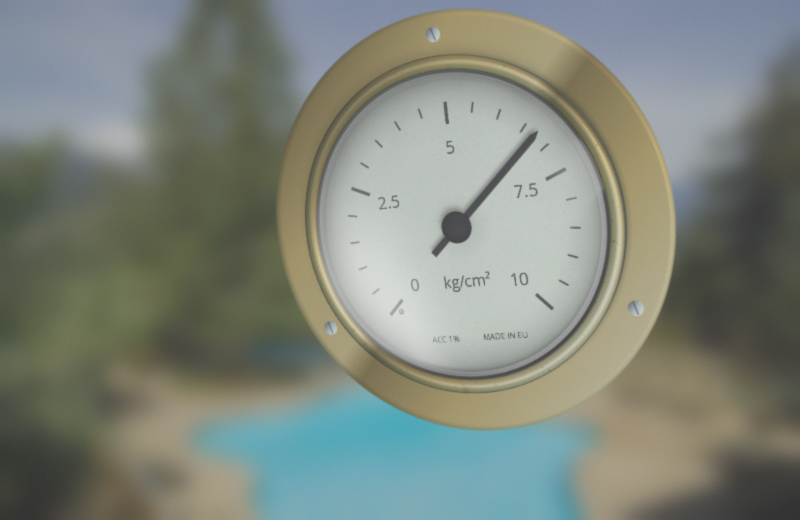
6.75 kg/cm²
